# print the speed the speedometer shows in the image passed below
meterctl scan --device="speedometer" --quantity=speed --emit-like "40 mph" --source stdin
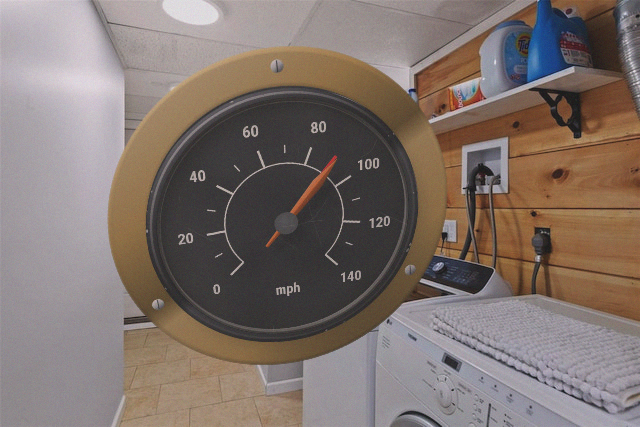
90 mph
